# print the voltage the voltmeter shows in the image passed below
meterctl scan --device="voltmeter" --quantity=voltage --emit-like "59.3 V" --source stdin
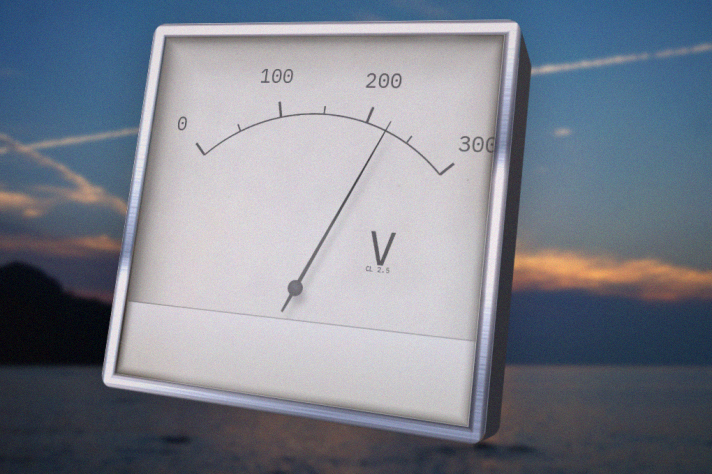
225 V
